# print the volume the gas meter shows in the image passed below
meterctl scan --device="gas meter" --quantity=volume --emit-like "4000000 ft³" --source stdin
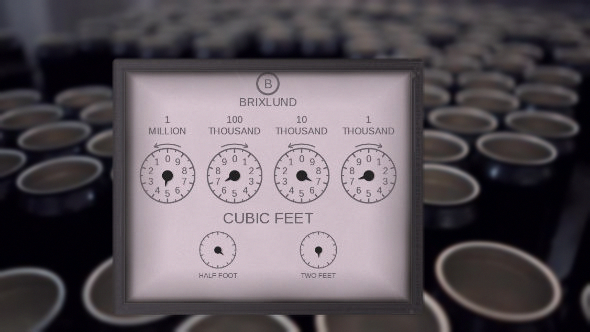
466700 ft³
